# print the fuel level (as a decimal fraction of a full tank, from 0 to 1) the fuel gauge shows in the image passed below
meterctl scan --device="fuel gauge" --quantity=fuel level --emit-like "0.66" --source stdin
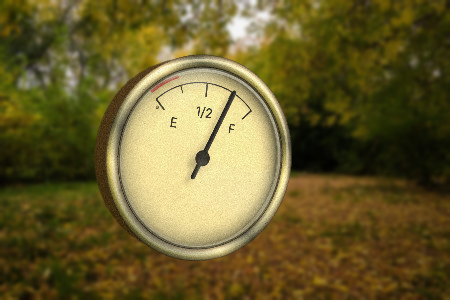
0.75
